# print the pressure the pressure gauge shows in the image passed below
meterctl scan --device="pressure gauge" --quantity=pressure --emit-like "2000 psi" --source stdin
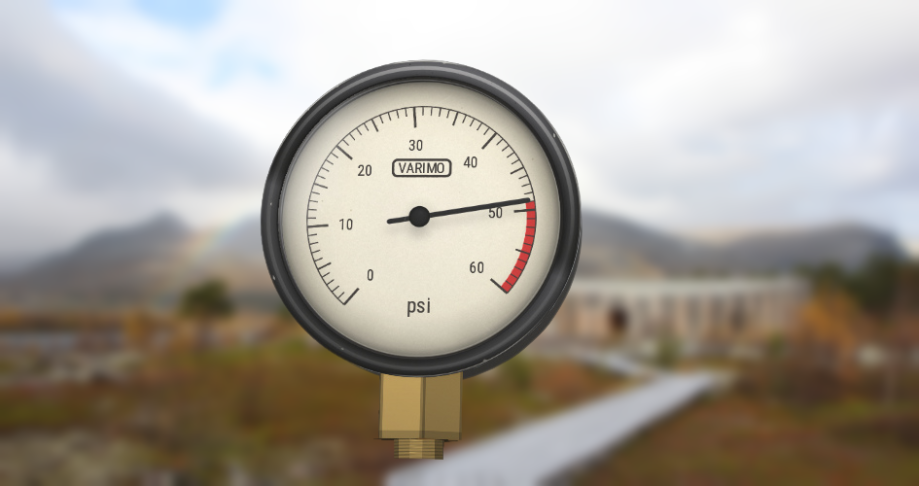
49 psi
